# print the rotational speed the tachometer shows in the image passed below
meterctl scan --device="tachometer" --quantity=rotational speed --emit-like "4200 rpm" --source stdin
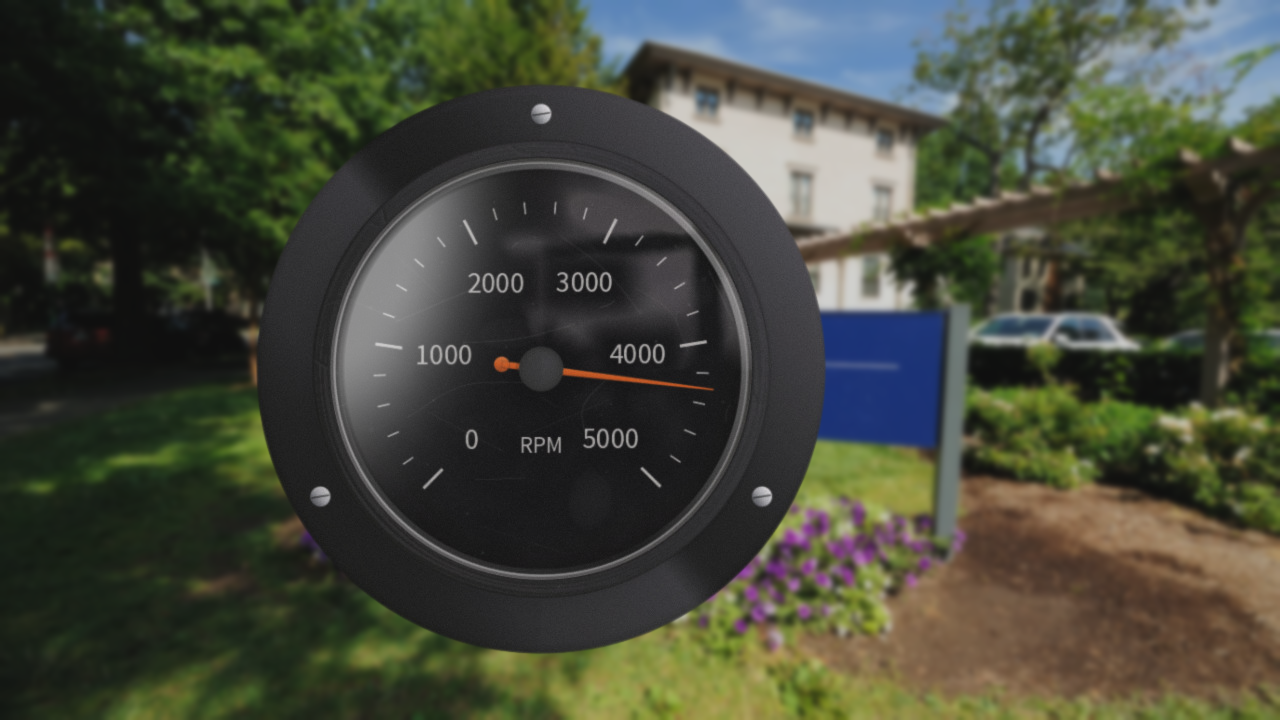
4300 rpm
